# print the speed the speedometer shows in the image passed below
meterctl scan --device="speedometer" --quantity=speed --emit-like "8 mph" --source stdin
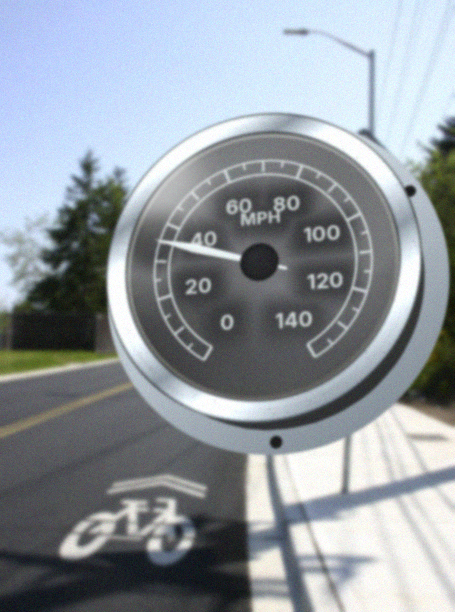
35 mph
